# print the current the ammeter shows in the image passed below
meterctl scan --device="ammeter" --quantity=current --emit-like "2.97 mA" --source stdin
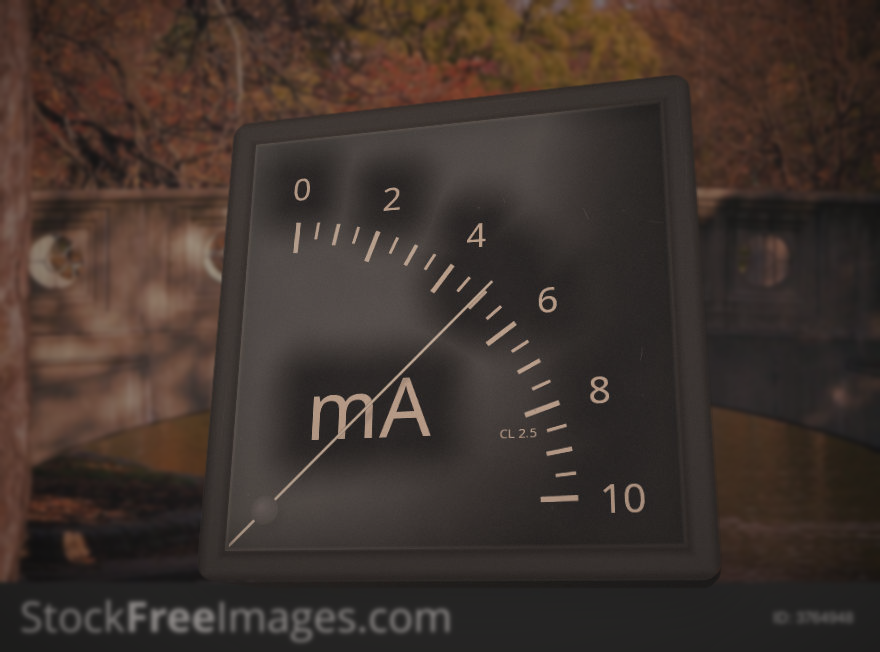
5 mA
